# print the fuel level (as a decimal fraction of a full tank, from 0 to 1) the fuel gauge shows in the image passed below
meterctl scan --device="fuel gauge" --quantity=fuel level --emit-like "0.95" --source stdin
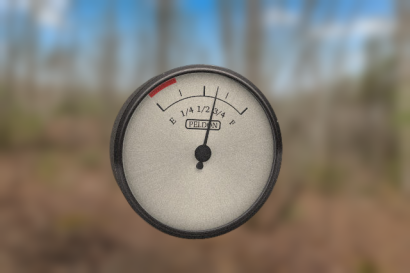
0.625
